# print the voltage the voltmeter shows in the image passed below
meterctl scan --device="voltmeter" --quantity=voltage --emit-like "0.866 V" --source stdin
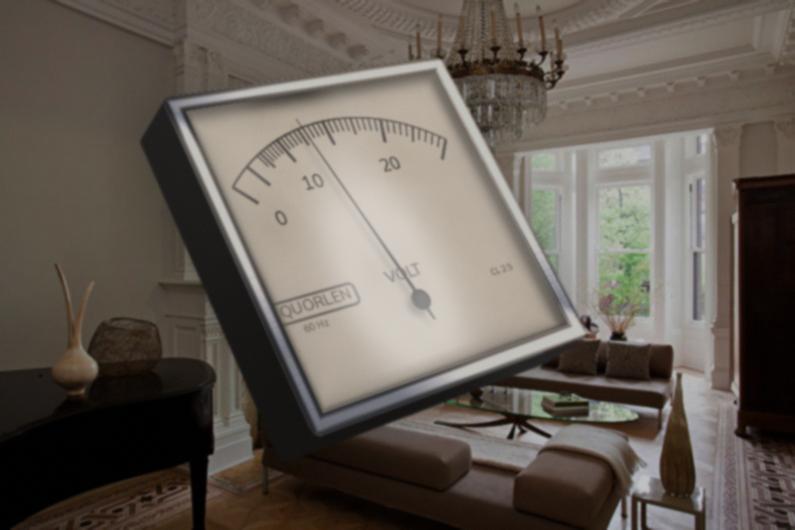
12.5 V
